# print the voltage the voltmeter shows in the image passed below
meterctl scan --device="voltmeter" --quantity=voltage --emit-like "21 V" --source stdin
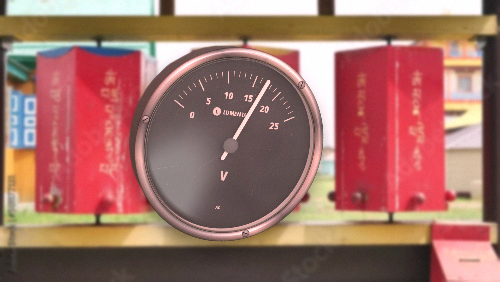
17 V
